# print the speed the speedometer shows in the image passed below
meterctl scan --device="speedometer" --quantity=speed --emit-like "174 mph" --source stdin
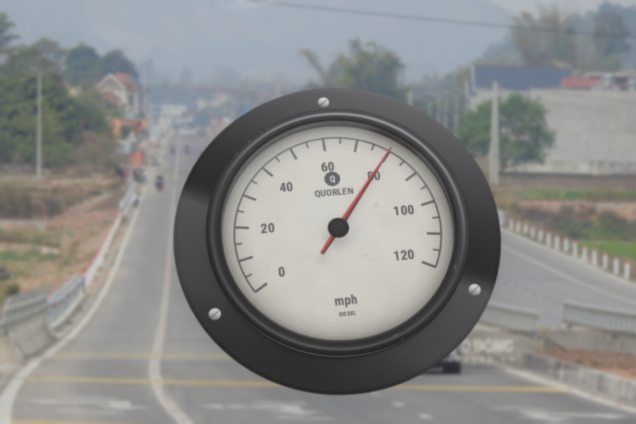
80 mph
